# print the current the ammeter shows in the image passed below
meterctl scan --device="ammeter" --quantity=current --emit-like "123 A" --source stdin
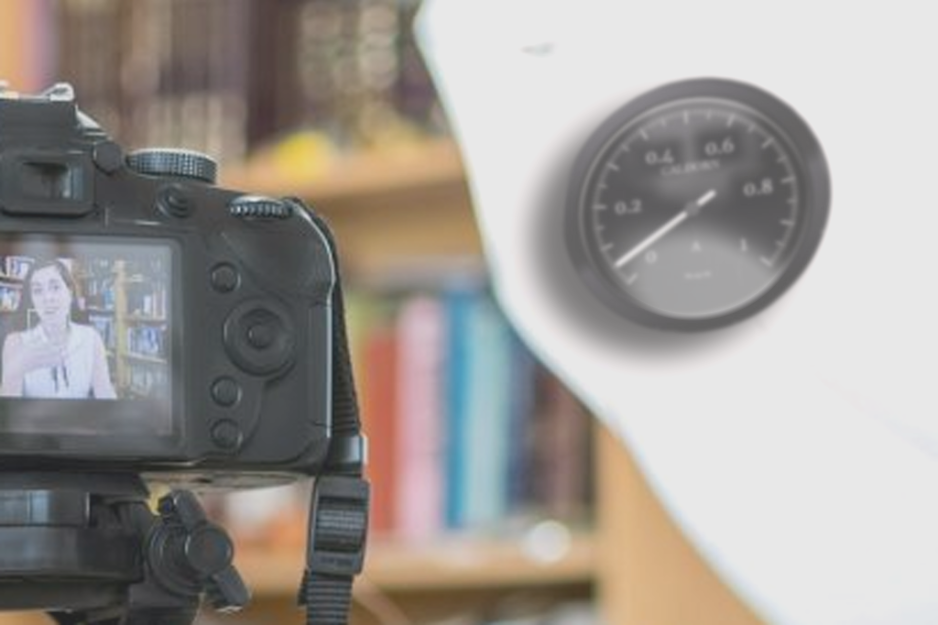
0.05 A
